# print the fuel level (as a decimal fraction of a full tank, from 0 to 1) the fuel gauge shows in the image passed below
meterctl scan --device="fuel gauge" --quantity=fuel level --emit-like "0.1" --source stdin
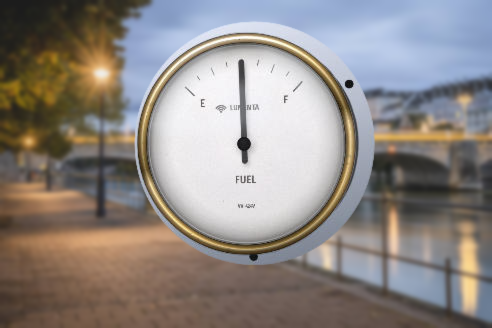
0.5
